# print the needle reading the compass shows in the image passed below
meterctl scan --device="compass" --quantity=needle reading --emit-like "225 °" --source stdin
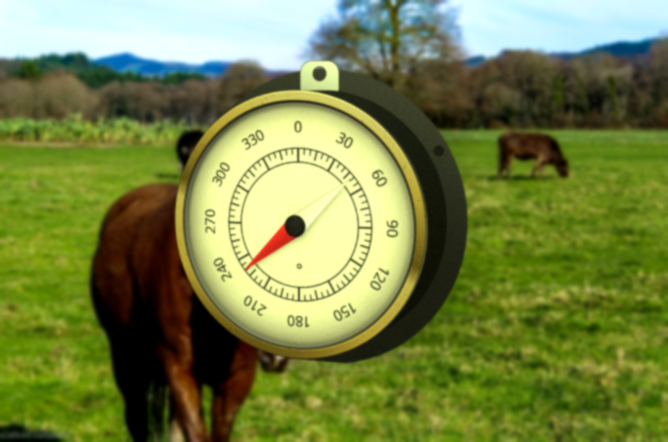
230 °
